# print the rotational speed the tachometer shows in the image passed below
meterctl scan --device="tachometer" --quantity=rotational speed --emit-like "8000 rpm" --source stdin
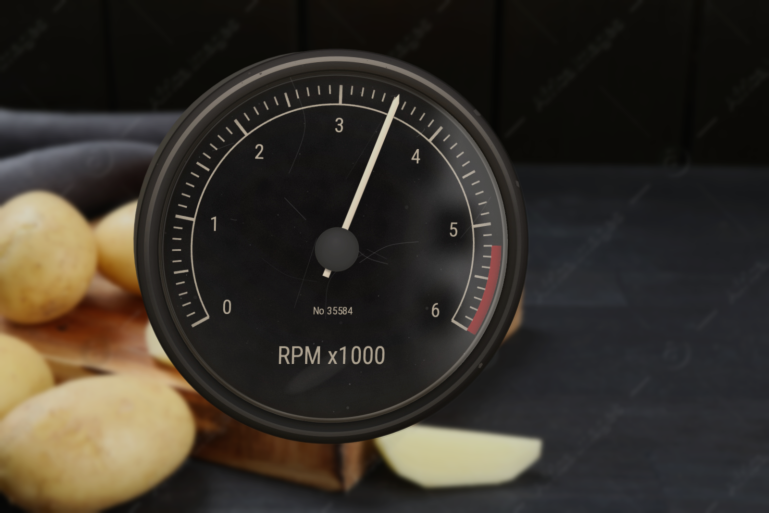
3500 rpm
